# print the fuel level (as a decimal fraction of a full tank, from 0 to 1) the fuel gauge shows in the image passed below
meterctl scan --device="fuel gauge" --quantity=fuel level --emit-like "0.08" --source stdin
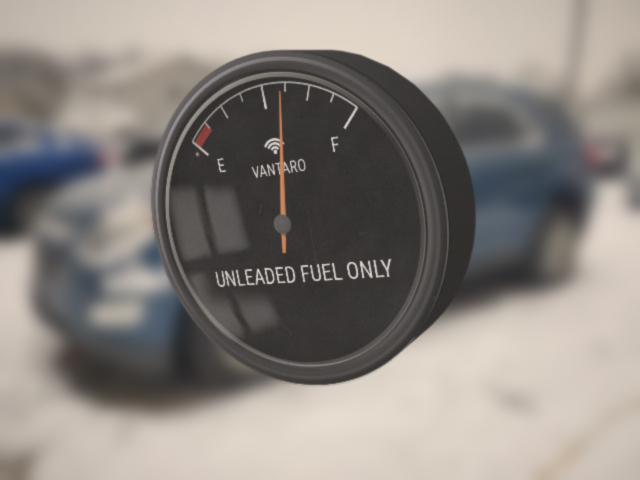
0.625
